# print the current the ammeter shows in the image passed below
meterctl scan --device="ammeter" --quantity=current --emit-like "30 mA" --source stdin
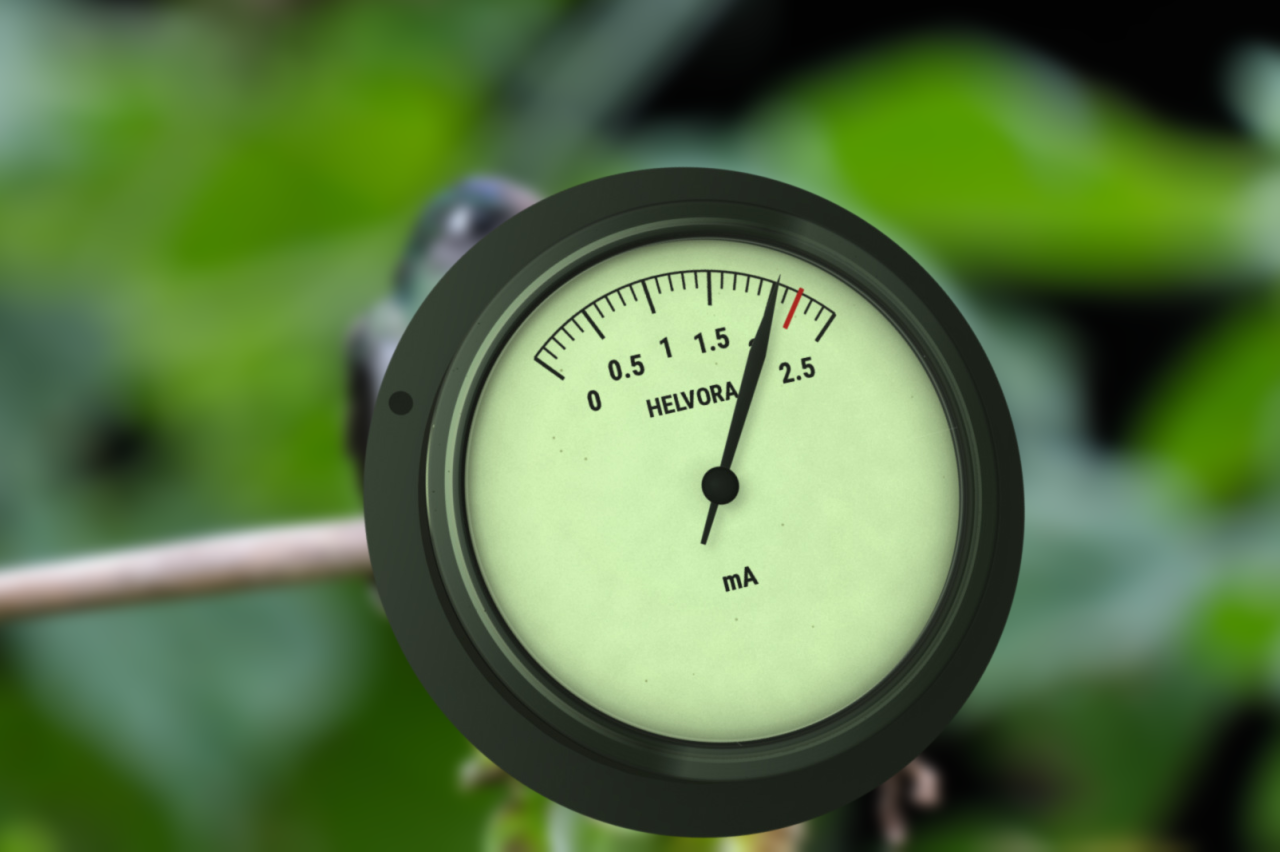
2 mA
